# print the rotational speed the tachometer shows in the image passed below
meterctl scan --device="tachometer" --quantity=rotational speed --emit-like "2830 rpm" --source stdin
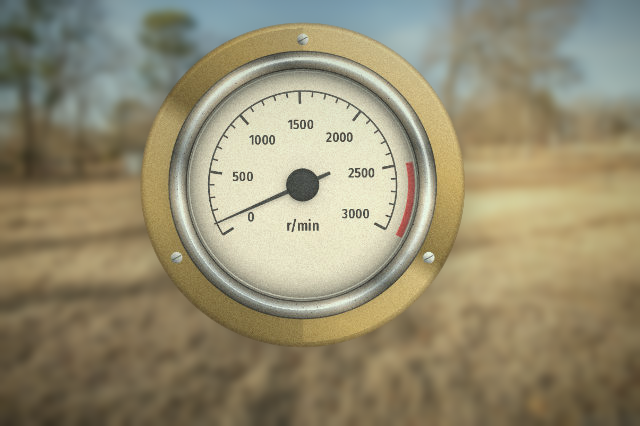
100 rpm
